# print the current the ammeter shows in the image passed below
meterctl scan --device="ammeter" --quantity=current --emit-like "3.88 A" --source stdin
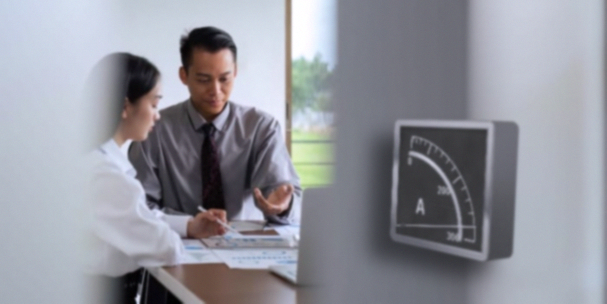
280 A
